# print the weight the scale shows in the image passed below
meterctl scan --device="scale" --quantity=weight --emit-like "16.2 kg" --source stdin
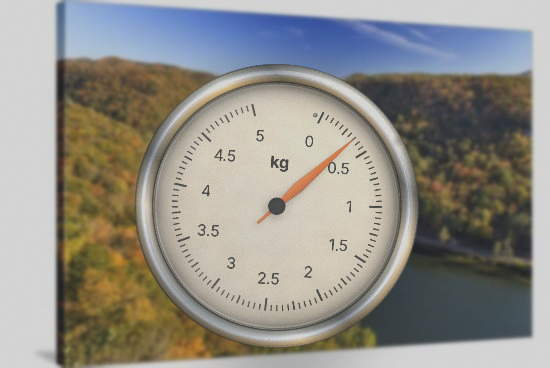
0.35 kg
